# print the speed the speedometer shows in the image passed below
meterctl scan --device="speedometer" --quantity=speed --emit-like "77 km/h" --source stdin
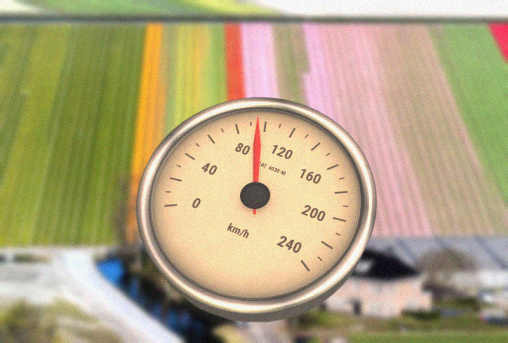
95 km/h
